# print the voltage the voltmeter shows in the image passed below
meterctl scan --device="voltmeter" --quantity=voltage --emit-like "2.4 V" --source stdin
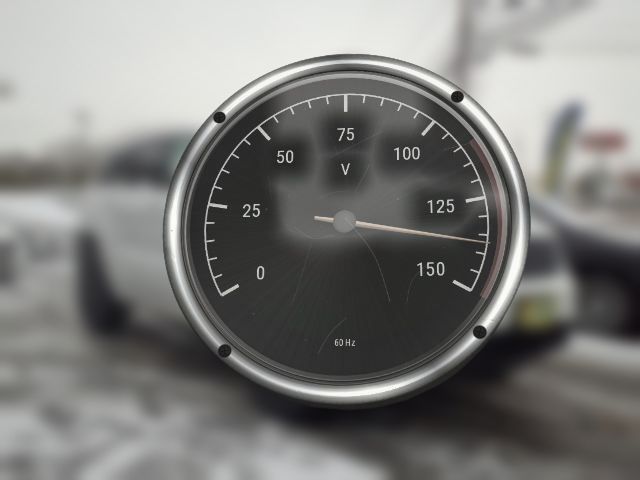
137.5 V
